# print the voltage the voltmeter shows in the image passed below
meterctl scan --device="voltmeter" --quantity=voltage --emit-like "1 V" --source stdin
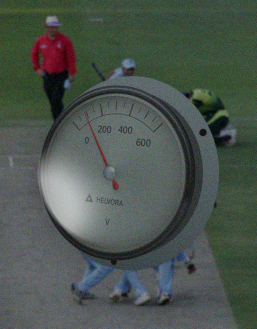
100 V
